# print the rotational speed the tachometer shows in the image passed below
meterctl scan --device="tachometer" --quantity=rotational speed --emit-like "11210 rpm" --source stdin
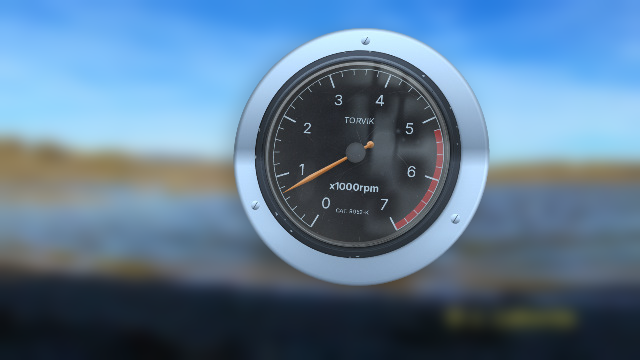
700 rpm
